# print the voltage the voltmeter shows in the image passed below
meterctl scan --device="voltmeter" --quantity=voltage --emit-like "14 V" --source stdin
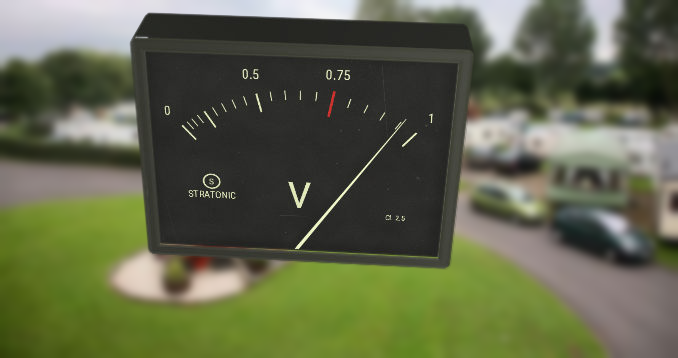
0.95 V
